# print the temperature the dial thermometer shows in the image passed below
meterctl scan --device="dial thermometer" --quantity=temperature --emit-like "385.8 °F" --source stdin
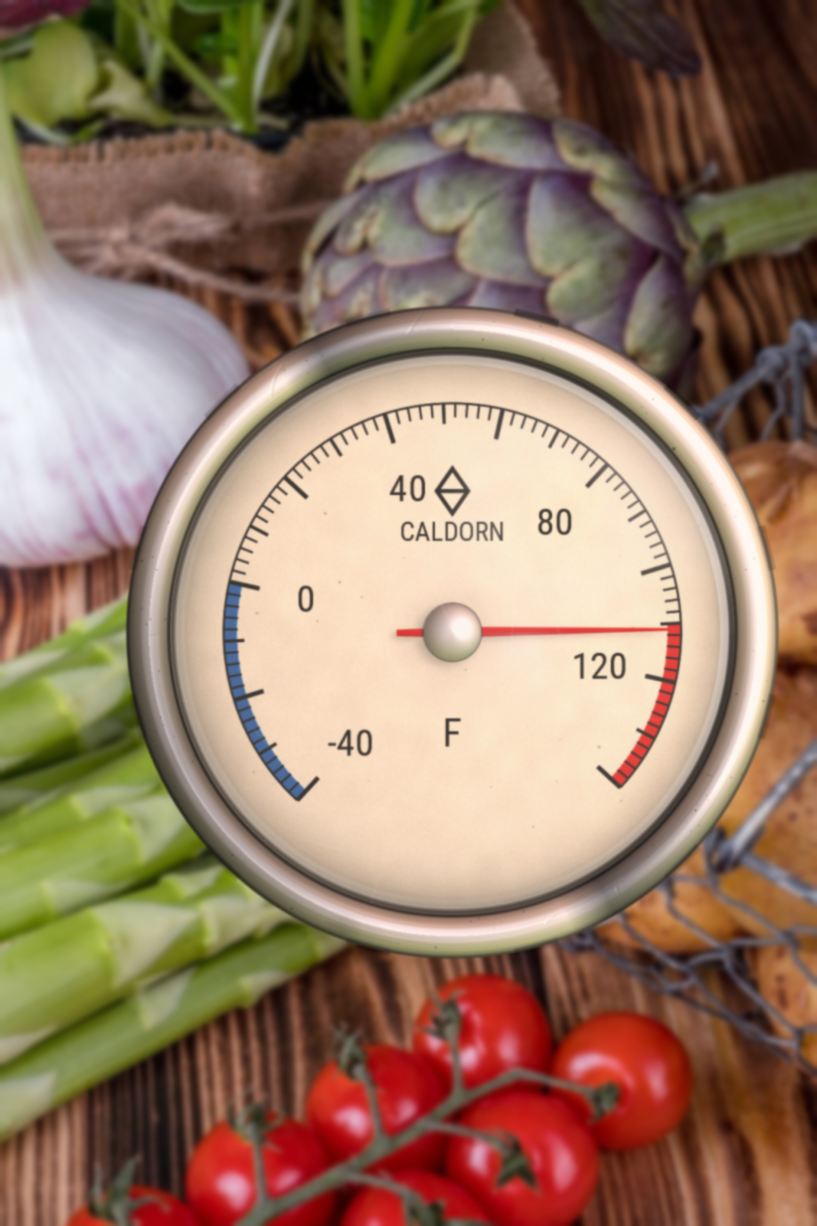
111 °F
